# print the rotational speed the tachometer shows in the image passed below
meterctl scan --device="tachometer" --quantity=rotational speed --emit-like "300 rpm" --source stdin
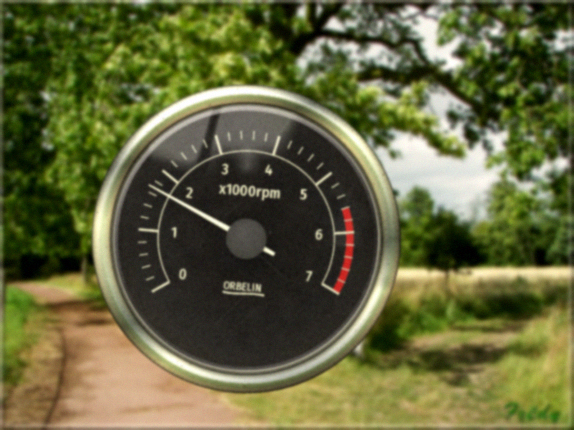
1700 rpm
